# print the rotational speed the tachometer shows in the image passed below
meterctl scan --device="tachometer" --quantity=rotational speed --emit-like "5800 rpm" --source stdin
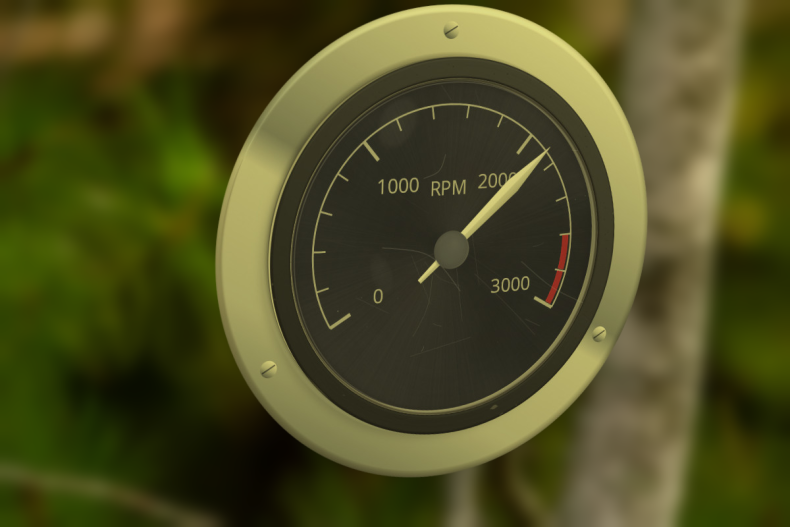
2100 rpm
